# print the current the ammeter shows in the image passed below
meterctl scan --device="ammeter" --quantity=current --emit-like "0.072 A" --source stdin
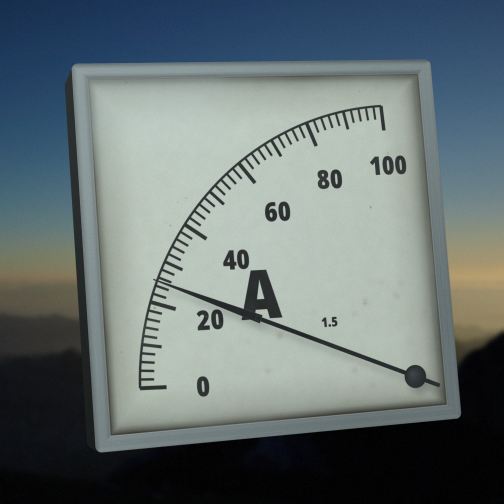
25 A
